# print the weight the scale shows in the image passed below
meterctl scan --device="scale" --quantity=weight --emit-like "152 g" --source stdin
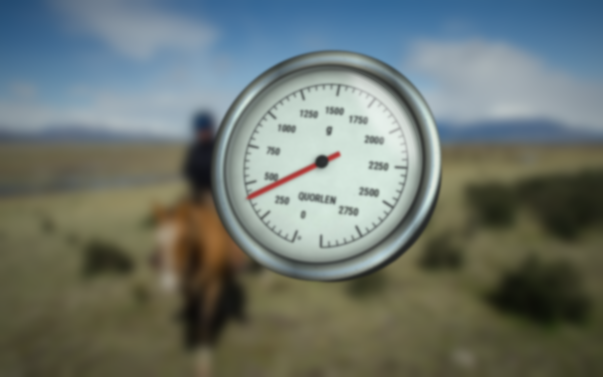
400 g
